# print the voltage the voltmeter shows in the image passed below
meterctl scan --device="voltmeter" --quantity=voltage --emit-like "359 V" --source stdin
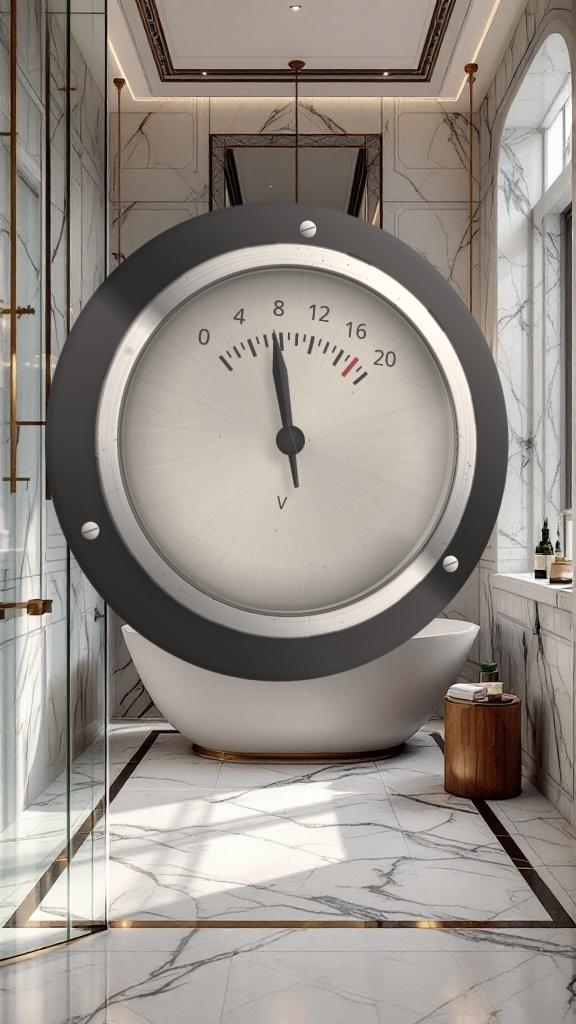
7 V
